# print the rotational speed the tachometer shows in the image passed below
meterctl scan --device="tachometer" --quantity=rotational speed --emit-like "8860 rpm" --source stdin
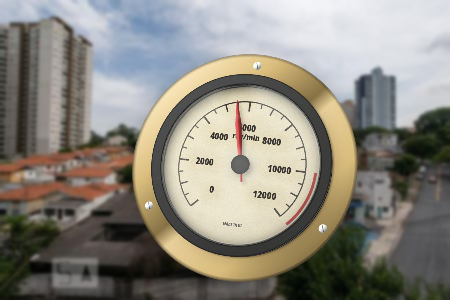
5500 rpm
